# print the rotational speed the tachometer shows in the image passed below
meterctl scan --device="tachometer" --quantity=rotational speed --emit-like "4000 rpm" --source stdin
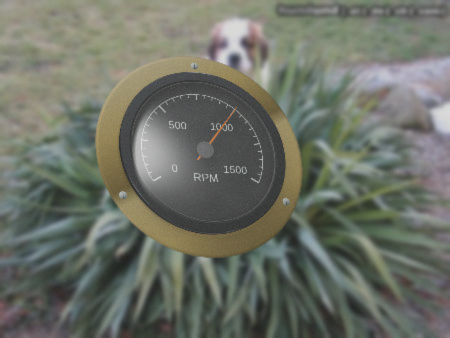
1000 rpm
